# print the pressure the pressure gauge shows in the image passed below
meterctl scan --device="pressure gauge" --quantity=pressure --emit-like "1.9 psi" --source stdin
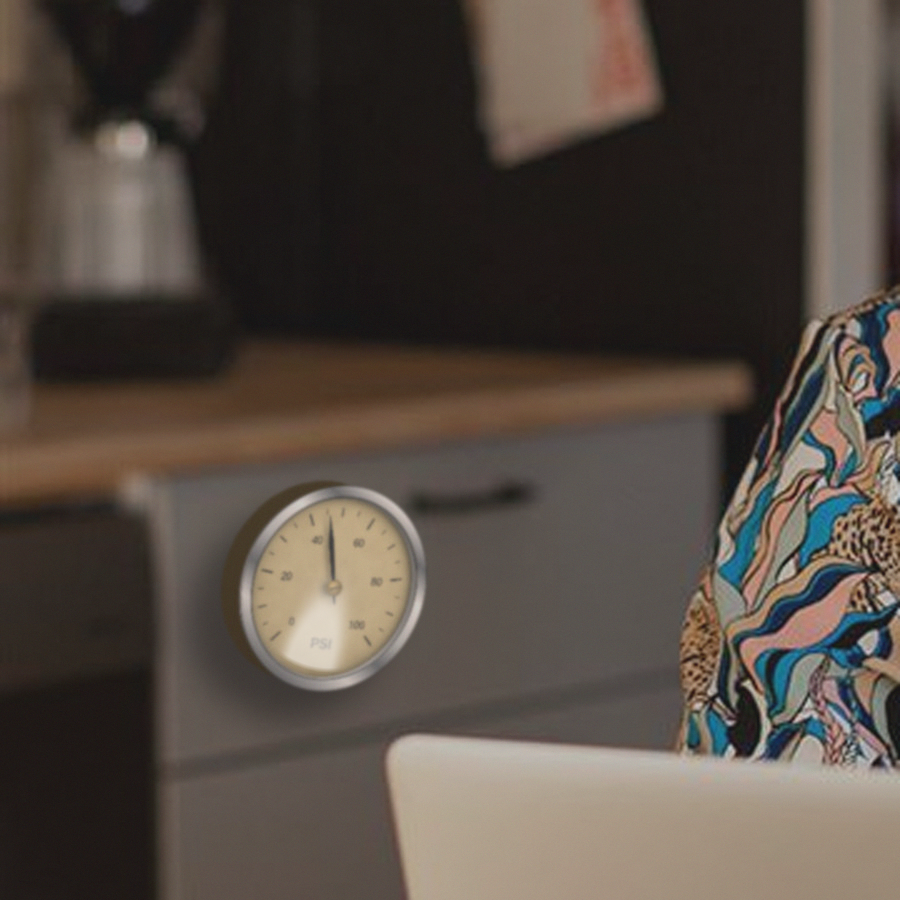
45 psi
